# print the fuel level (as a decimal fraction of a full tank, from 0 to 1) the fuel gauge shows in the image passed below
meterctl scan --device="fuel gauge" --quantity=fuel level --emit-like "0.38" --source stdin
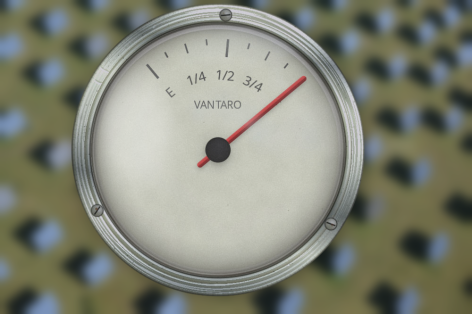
1
